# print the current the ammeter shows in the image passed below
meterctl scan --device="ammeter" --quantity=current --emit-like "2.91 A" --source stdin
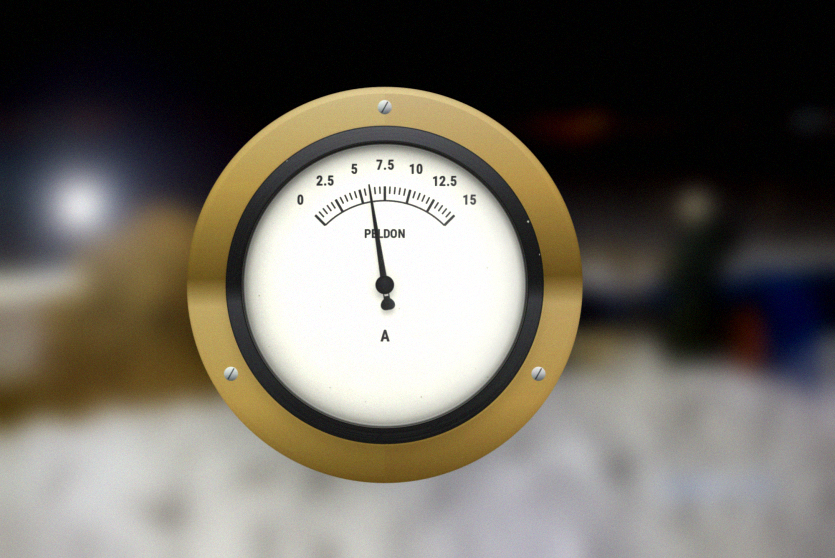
6 A
